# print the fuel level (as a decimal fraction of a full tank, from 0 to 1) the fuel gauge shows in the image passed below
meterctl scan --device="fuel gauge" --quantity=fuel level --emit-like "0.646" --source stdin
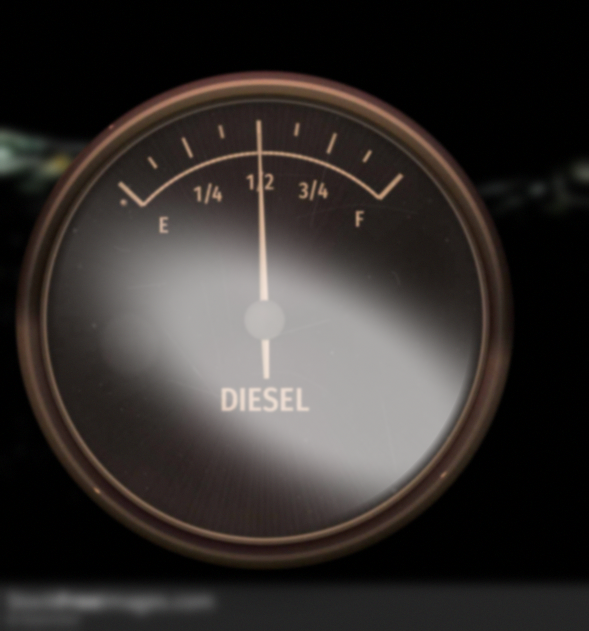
0.5
